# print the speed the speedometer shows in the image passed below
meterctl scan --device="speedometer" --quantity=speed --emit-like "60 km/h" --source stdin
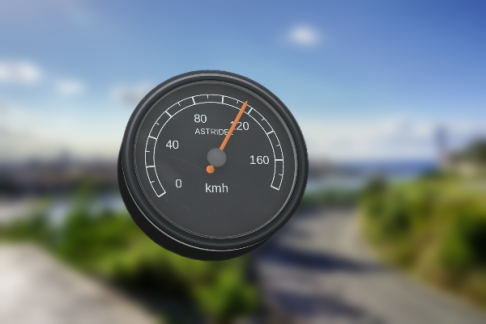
115 km/h
